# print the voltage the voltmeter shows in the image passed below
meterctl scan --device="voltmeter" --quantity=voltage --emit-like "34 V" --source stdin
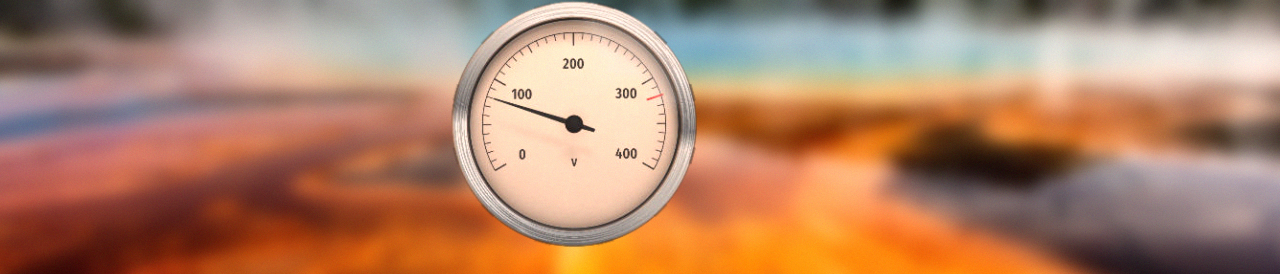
80 V
